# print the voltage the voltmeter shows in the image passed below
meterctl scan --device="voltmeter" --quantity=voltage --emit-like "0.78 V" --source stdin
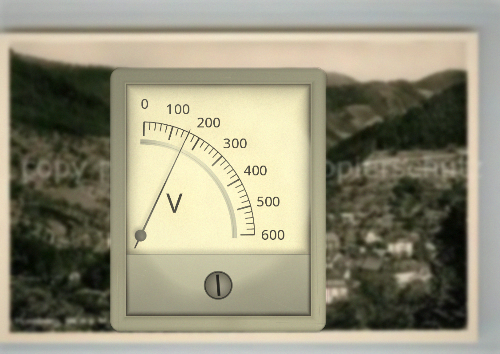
160 V
